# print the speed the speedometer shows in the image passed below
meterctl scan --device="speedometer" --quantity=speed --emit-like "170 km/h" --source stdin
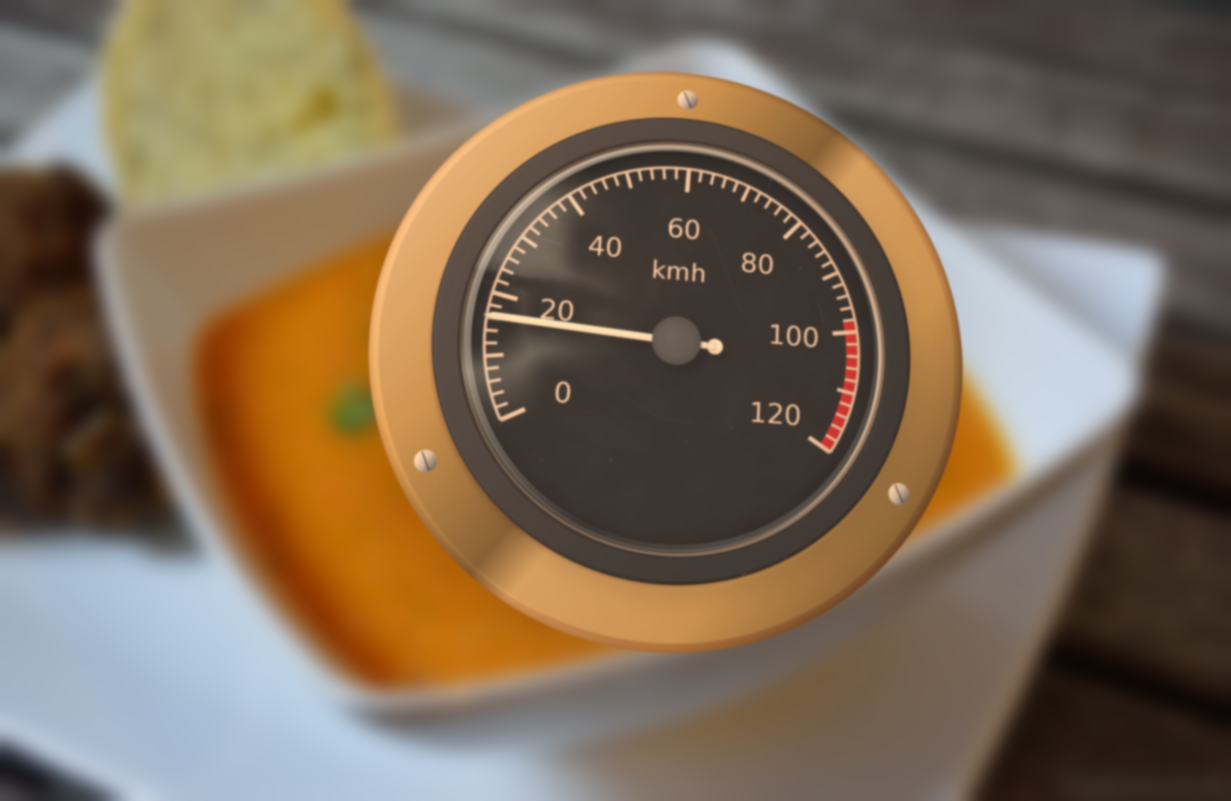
16 km/h
